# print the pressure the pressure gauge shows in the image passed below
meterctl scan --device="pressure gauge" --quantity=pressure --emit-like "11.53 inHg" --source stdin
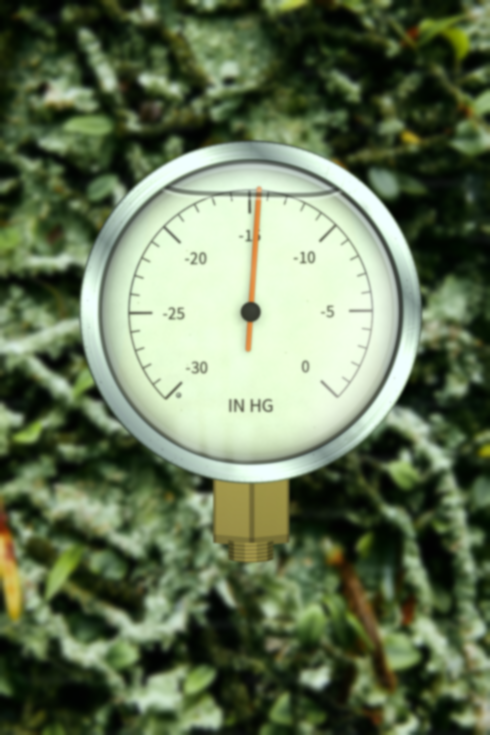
-14.5 inHg
